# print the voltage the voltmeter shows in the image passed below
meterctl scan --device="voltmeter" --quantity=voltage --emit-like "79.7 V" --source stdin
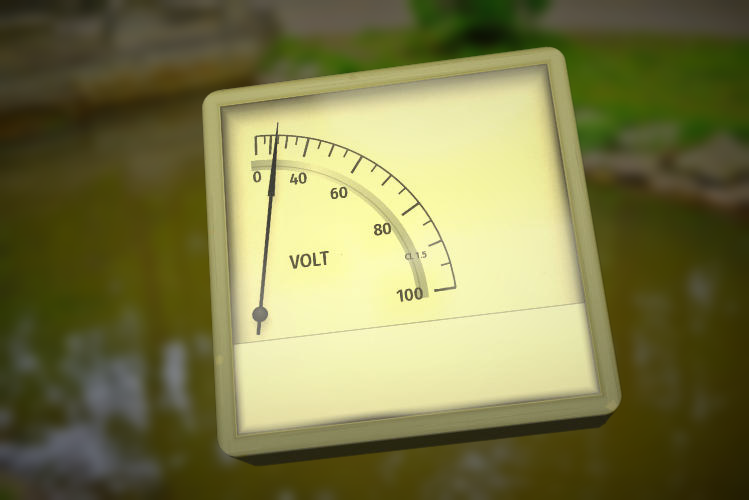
25 V
